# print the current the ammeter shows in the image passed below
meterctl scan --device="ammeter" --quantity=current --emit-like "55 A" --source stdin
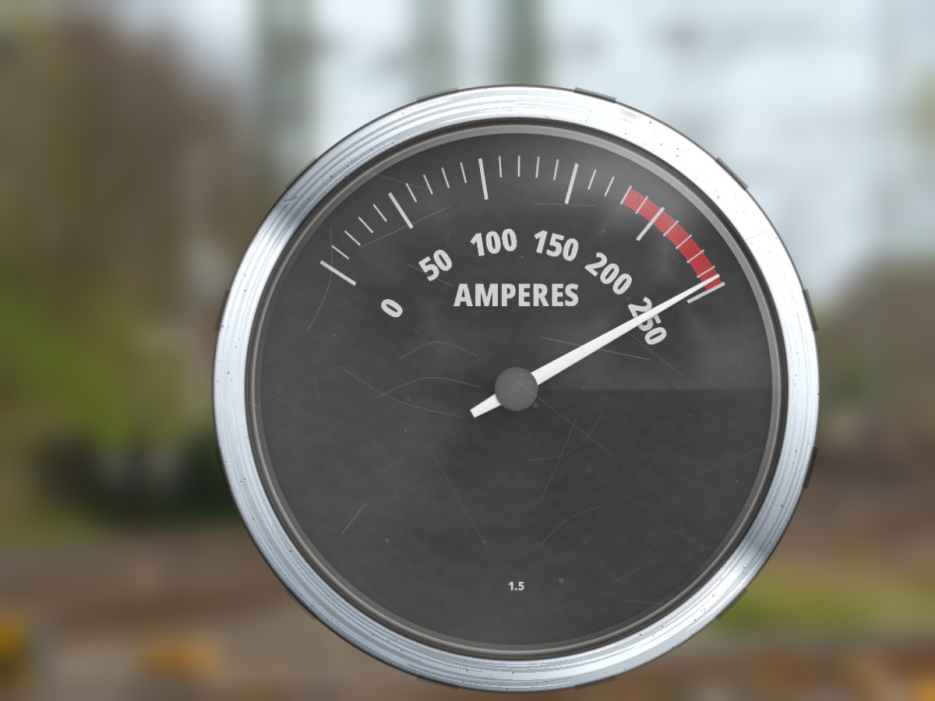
245 A
